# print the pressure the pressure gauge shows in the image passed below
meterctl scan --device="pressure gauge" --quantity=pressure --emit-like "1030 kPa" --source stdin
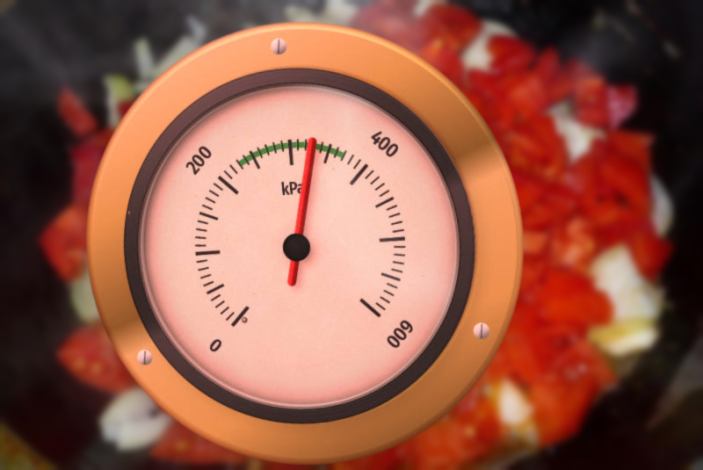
330 kPa
